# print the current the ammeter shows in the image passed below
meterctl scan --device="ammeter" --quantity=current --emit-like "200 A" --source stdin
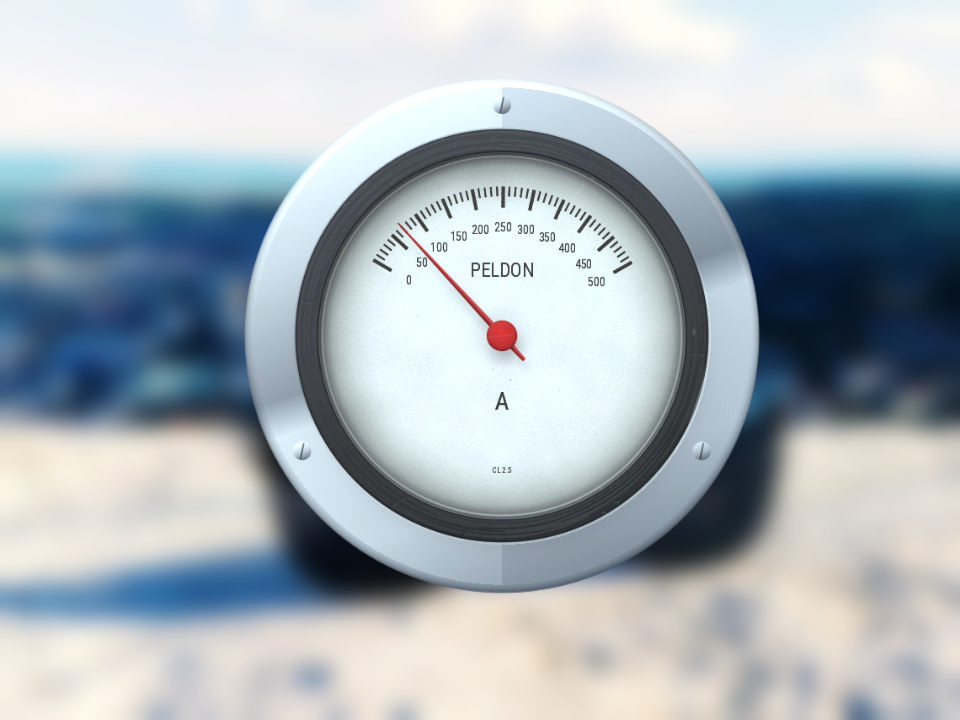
70 A
